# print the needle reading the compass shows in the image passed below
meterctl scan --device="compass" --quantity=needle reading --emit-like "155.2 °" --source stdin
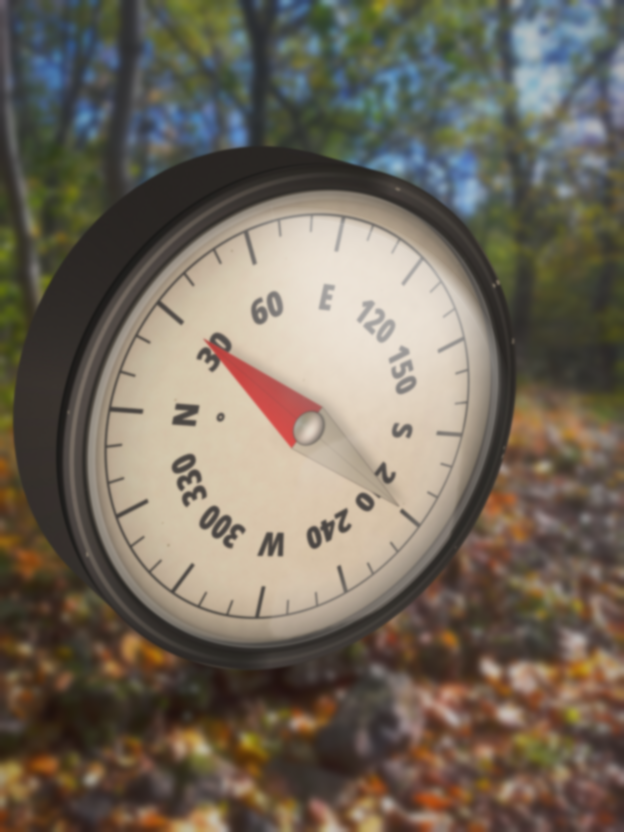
30 °
